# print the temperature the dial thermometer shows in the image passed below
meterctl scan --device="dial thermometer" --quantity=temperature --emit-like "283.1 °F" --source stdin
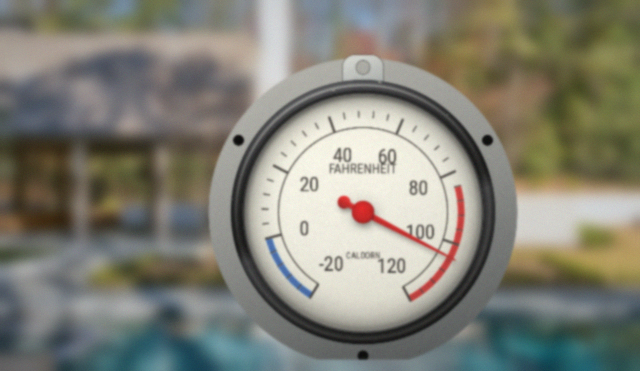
104 °F
